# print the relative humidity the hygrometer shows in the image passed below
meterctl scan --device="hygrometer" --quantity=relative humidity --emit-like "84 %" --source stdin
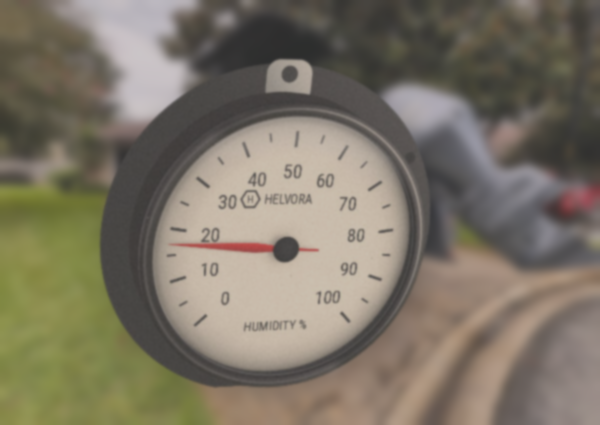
17.5 %
